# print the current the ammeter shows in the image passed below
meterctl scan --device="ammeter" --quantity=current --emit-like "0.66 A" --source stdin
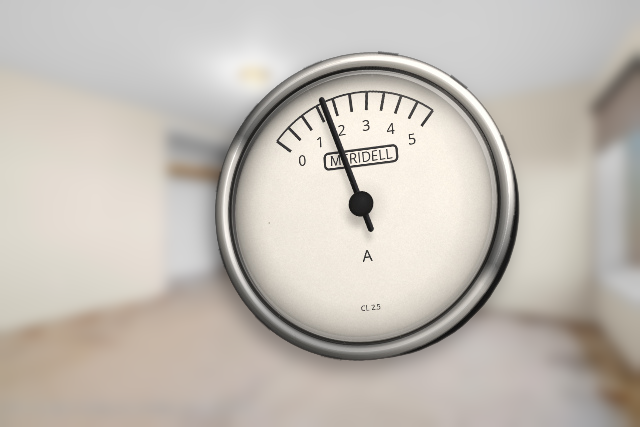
1.75 A
